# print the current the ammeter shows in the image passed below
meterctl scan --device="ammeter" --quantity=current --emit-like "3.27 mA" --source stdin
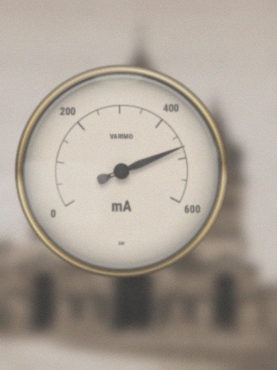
475 mA
